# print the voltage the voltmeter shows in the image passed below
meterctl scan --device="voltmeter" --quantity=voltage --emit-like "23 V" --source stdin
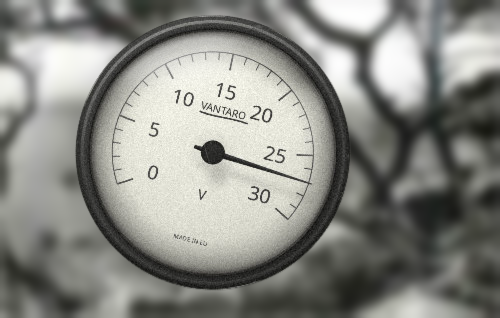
27 V
